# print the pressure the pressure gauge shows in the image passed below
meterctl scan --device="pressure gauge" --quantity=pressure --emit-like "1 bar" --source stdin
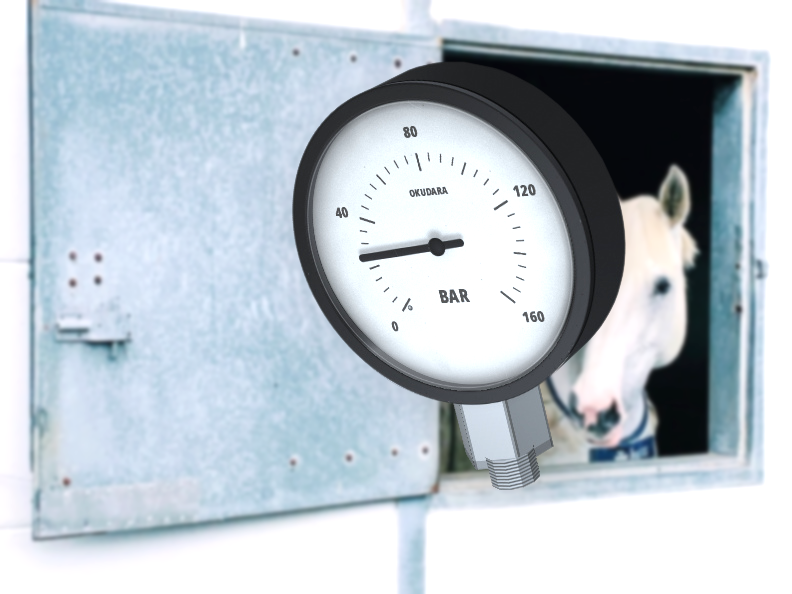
25 bar
